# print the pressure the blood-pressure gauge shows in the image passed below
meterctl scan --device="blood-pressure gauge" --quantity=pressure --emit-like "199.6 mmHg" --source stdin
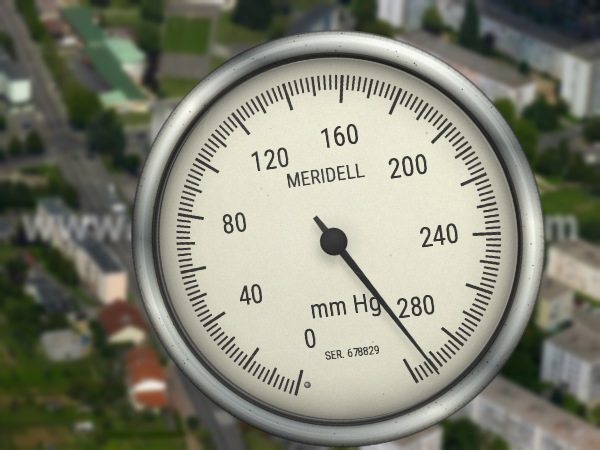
292 mmHg
